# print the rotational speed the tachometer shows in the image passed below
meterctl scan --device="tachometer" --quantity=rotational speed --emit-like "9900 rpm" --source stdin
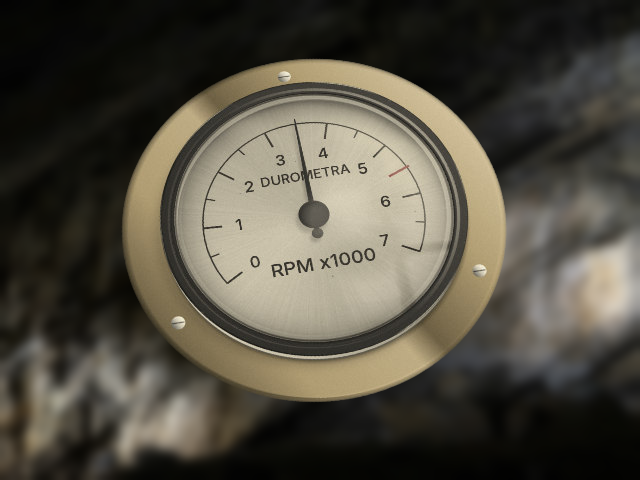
3500 rpm
